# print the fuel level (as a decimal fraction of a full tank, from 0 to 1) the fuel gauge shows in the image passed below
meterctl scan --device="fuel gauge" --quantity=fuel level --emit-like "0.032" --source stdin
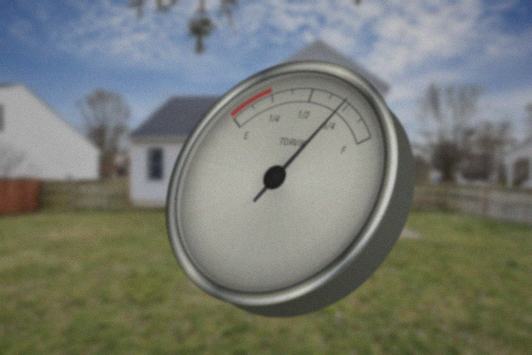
0.75
